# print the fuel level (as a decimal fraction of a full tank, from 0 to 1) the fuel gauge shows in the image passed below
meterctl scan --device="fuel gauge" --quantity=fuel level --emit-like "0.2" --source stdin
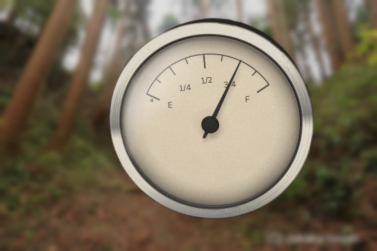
0.75
